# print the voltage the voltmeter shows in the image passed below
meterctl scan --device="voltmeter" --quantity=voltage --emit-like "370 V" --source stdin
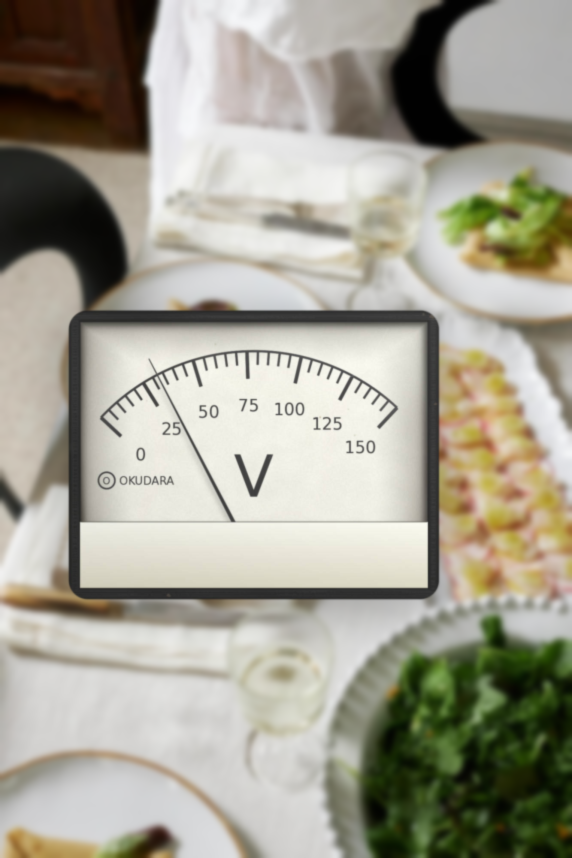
32.5 V
